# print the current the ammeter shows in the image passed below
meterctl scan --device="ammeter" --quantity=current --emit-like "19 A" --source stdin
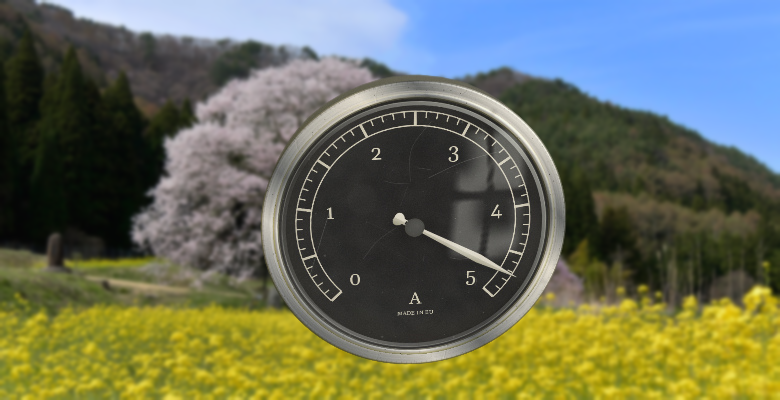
4.7 A
